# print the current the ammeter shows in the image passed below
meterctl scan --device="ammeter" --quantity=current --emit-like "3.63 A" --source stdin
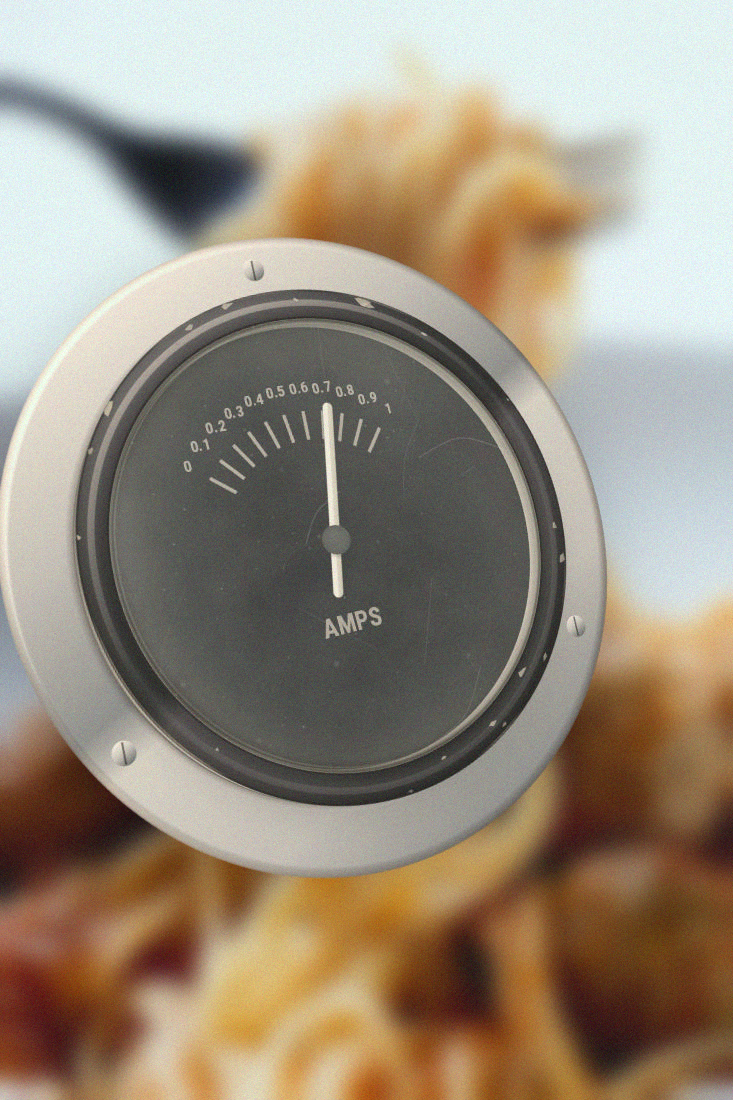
0.7 A
